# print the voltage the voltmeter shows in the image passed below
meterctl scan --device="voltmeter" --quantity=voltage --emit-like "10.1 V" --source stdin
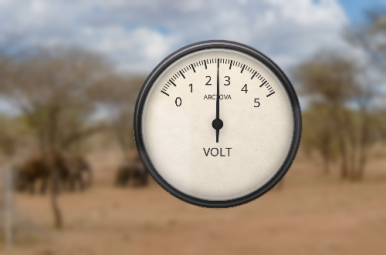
2.5 V
